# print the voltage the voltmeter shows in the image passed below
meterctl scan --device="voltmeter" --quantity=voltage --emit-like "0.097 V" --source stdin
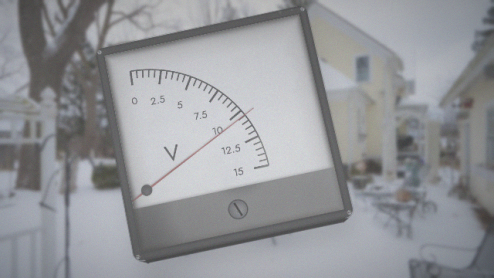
10.5 V
